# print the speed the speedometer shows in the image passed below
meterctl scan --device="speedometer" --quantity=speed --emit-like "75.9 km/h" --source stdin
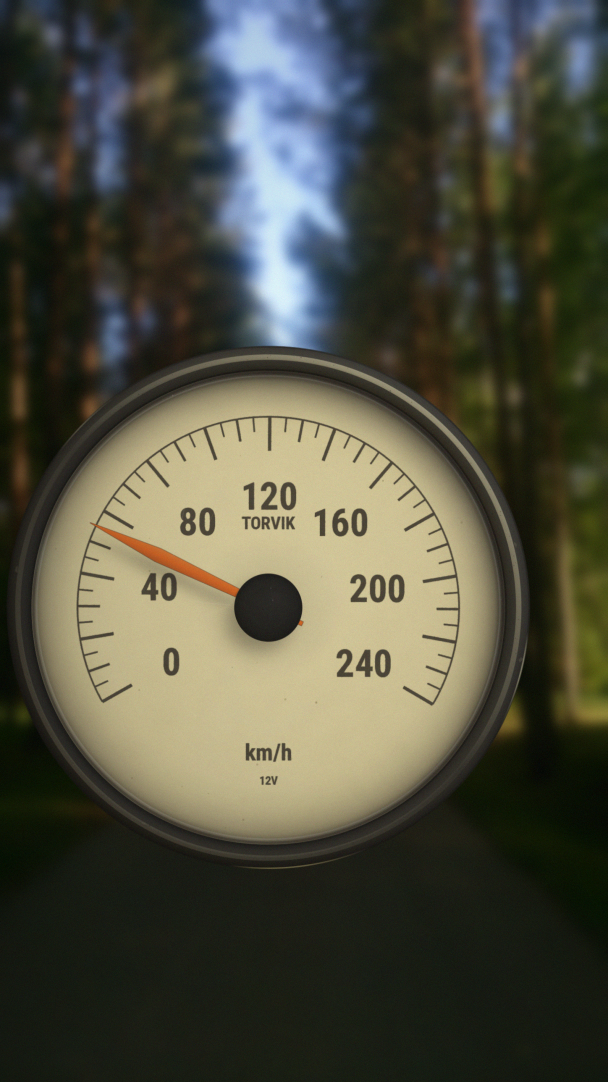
55 km/h
